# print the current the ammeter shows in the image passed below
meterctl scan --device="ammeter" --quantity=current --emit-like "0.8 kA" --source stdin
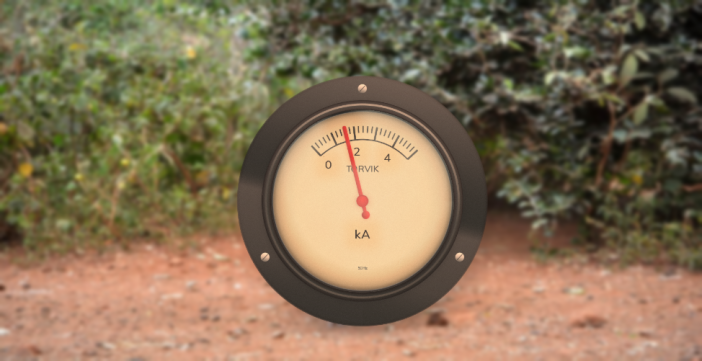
1.6 kA
